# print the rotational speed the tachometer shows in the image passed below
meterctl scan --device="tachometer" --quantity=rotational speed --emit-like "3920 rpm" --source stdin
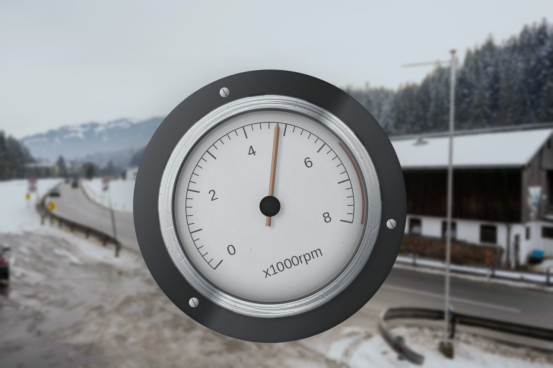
4800 rpm
